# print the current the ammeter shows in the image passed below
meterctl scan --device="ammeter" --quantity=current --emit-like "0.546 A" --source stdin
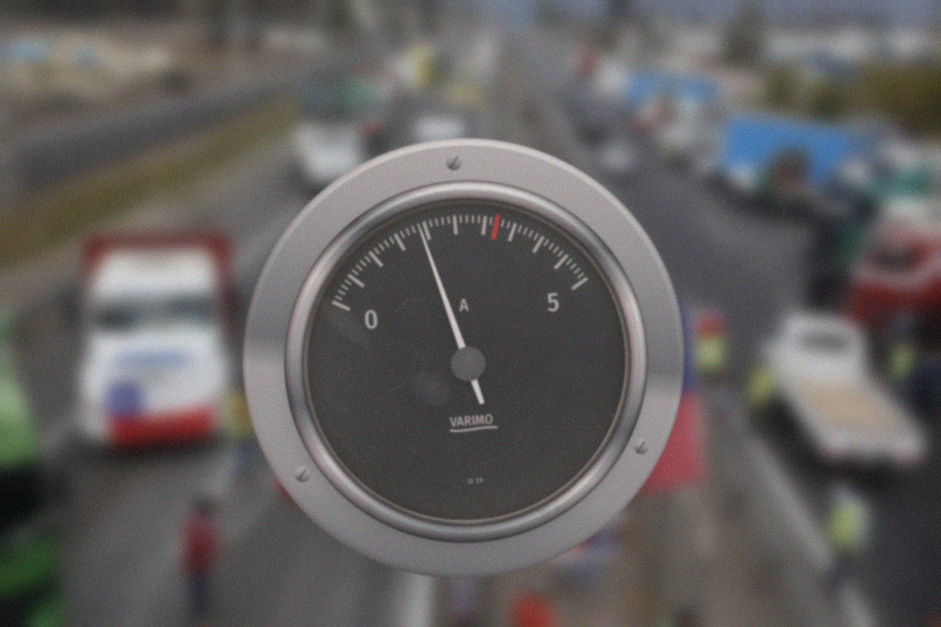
1.9 A
